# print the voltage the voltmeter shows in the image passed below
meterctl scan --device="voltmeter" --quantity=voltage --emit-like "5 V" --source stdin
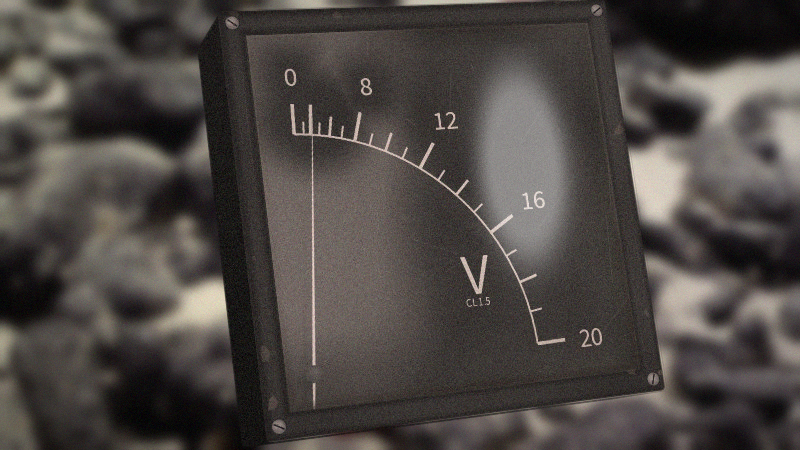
4 V
